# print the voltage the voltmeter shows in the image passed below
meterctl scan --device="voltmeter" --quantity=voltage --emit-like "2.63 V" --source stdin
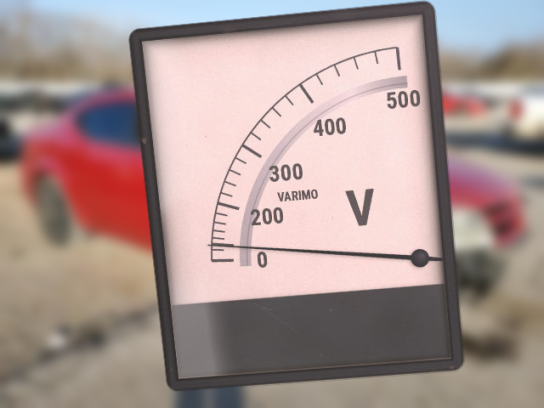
100 V
